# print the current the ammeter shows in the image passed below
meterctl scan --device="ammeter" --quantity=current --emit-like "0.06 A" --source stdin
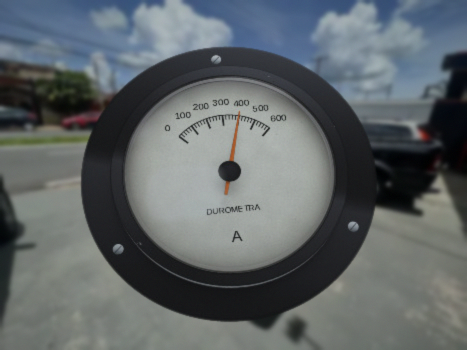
400 A
